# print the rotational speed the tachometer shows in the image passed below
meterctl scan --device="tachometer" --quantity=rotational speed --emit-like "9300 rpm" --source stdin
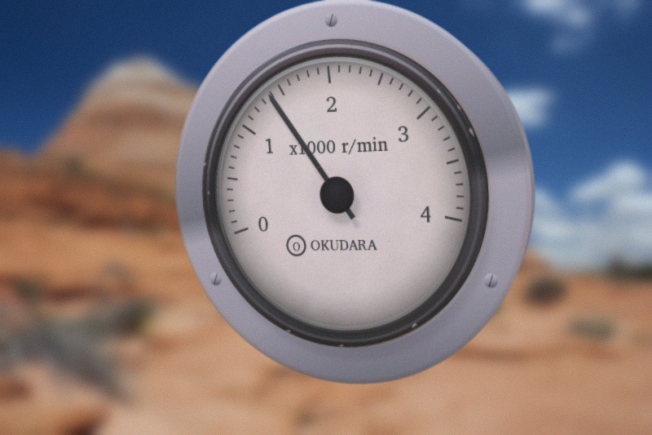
1400 rpm
